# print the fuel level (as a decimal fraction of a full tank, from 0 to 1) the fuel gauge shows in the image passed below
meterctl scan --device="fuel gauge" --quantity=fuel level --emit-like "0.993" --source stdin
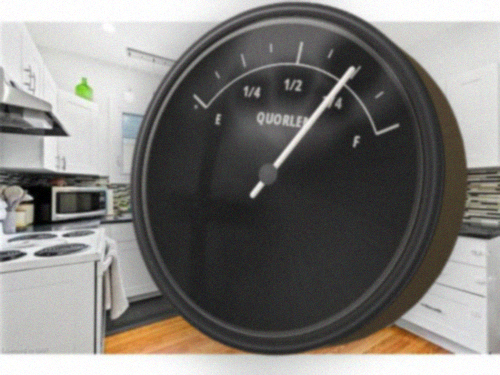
0.75
